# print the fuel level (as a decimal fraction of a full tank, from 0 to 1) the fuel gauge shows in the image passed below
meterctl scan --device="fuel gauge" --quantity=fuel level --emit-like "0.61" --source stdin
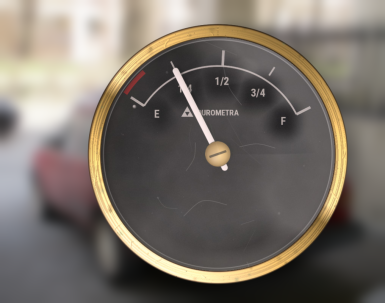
0.25
